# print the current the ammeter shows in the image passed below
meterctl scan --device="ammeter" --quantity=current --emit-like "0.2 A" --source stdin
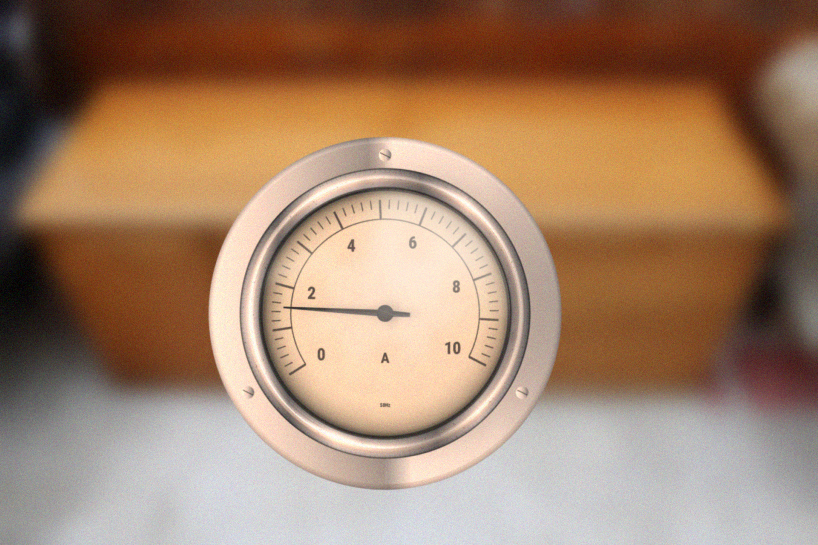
1.5 A
